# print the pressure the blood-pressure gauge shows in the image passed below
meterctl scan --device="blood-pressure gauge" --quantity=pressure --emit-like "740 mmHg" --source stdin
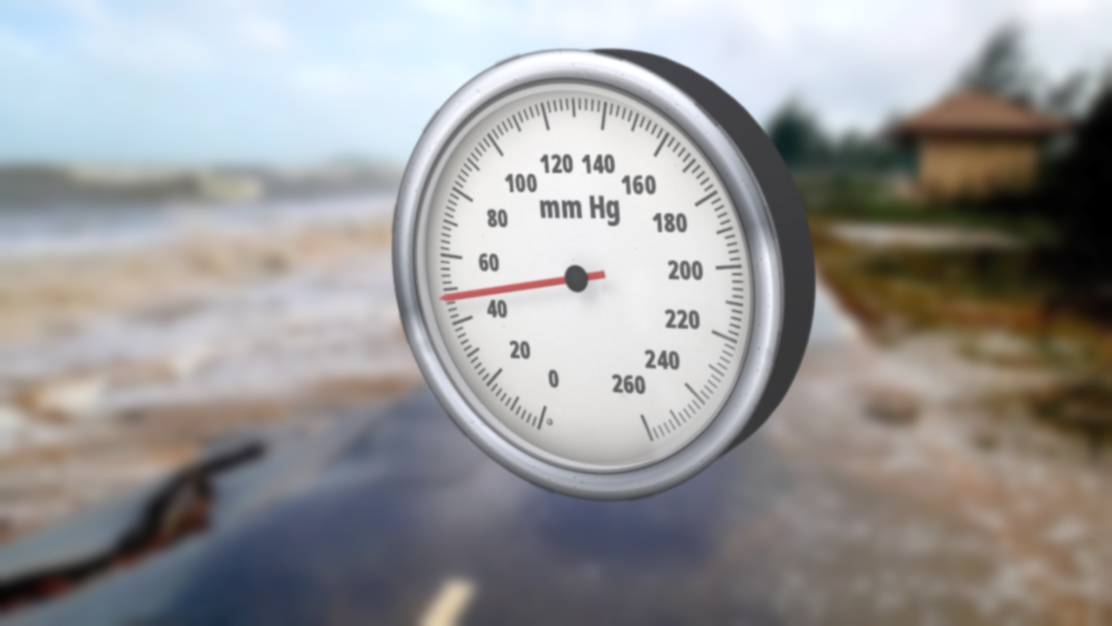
48 mmHg
